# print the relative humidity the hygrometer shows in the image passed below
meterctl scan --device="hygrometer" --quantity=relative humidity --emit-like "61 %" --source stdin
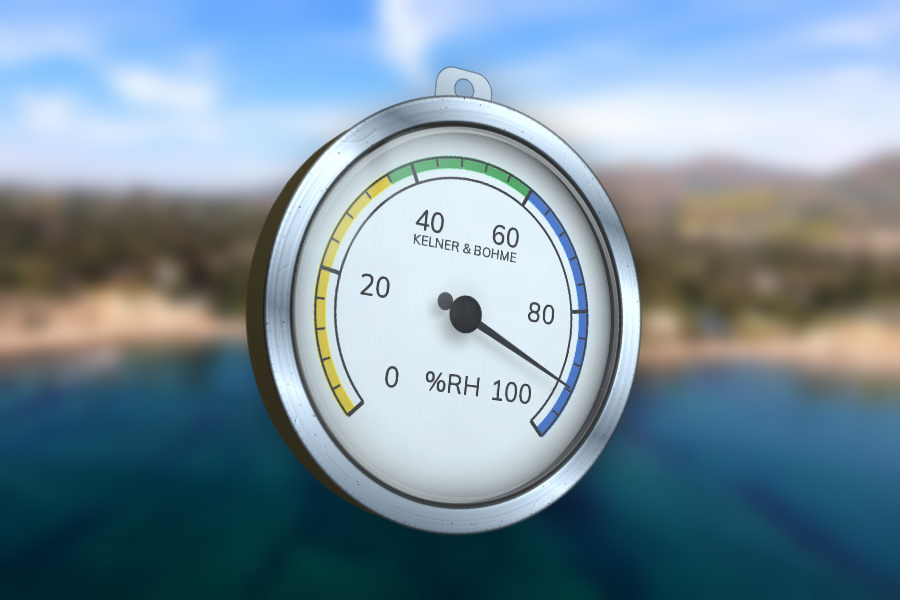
92 %
